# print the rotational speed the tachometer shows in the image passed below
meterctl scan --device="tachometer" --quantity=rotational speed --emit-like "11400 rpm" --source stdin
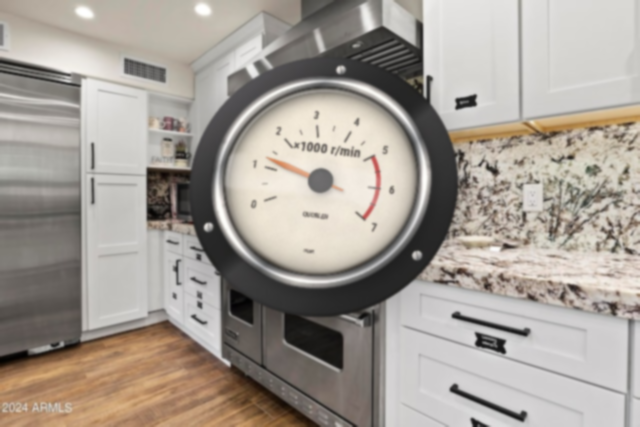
1250 rpm
